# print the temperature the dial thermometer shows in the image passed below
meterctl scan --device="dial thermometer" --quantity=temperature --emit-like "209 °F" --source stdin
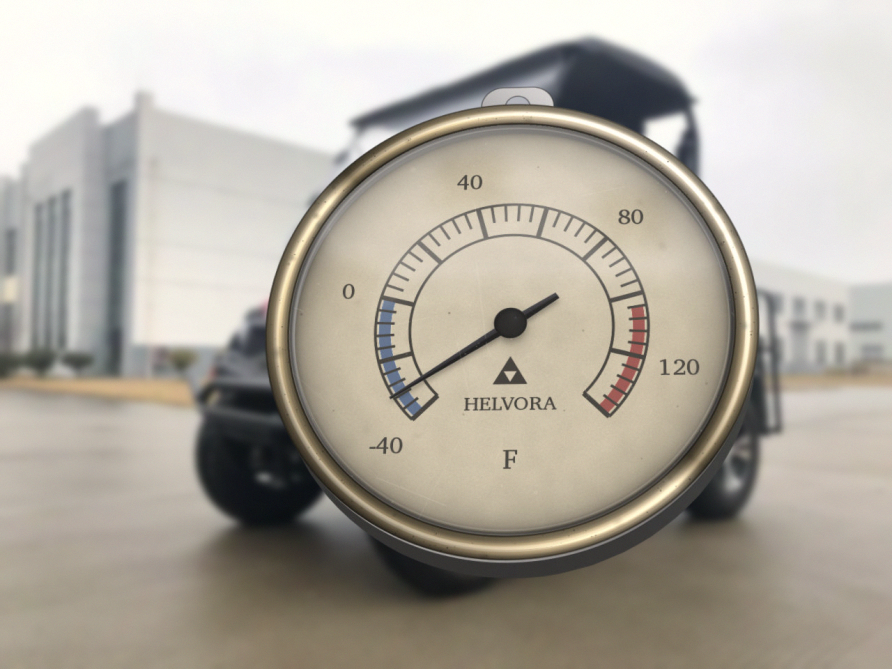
-32 °F
